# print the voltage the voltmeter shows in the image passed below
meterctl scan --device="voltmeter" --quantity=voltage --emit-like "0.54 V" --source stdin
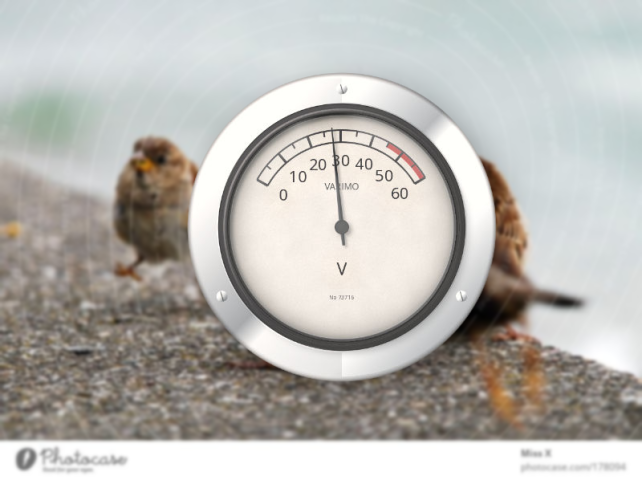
27.5 V
